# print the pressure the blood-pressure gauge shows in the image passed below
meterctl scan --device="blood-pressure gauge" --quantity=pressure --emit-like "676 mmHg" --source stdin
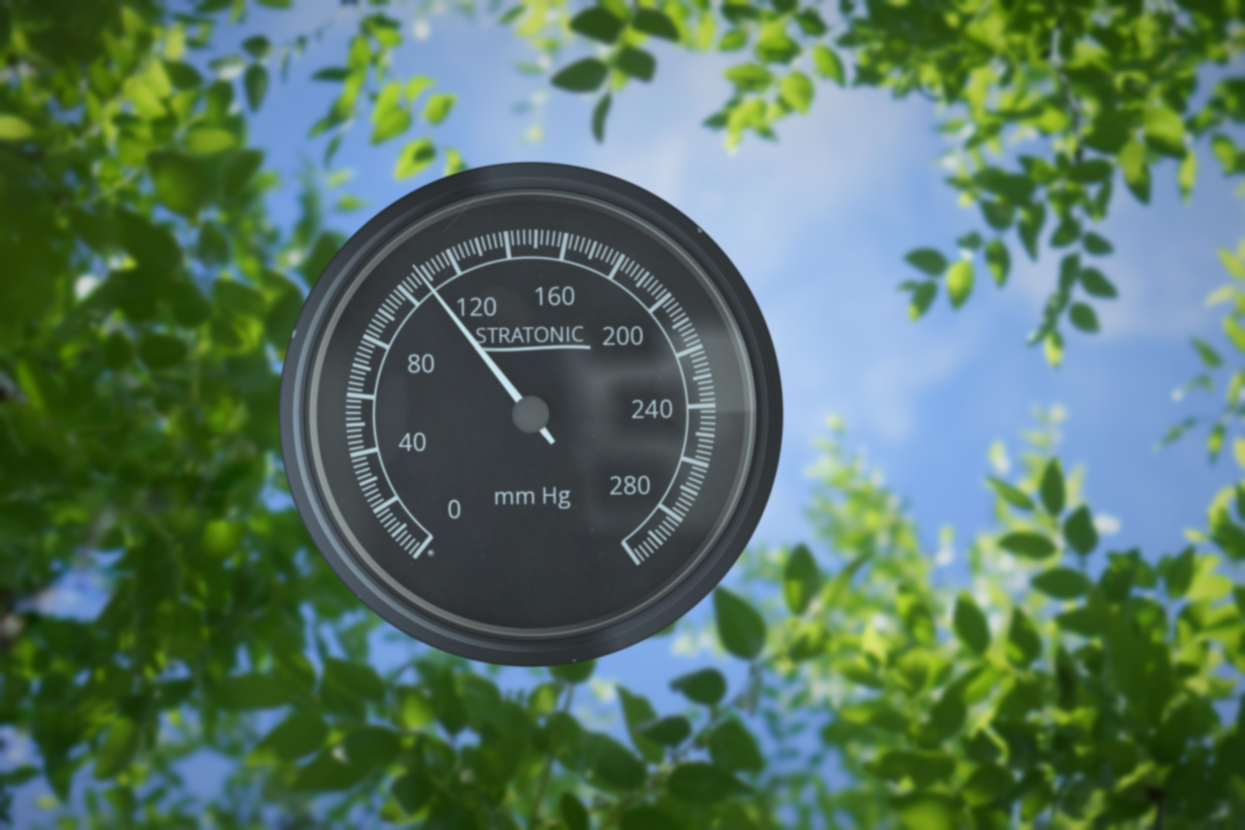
108 mmHg
